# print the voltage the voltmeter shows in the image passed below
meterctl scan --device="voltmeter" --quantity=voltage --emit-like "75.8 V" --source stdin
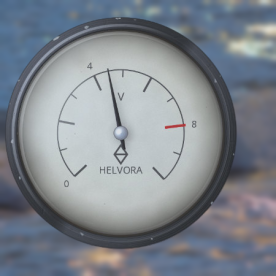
4.5 V
